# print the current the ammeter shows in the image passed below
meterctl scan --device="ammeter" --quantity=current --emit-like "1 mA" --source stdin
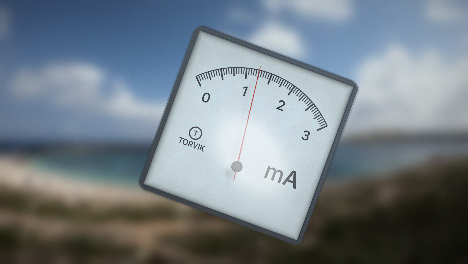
1.25 mA
